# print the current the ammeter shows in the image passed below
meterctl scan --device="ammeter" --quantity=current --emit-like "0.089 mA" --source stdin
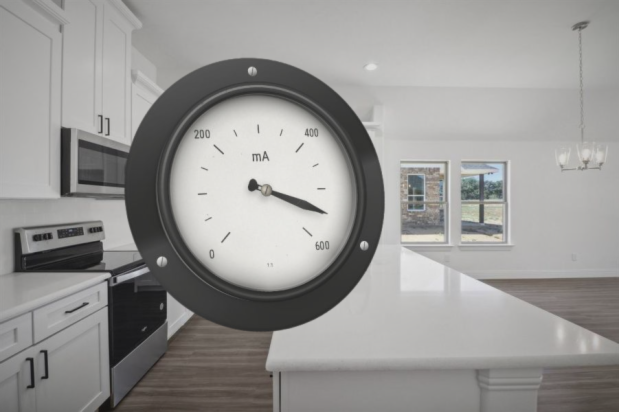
550 mA
